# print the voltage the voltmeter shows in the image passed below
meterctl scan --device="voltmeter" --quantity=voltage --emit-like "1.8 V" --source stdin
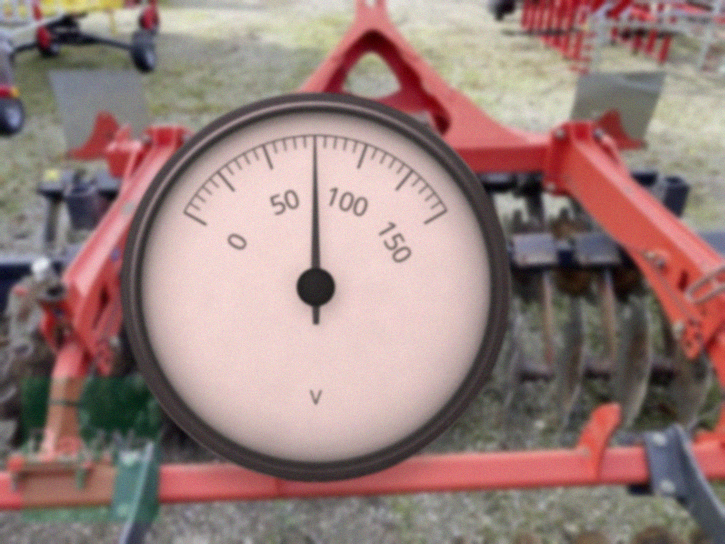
75 V
